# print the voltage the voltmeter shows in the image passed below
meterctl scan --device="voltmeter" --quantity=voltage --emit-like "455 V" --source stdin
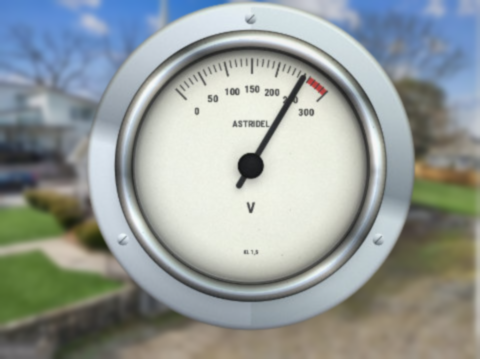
250 V
